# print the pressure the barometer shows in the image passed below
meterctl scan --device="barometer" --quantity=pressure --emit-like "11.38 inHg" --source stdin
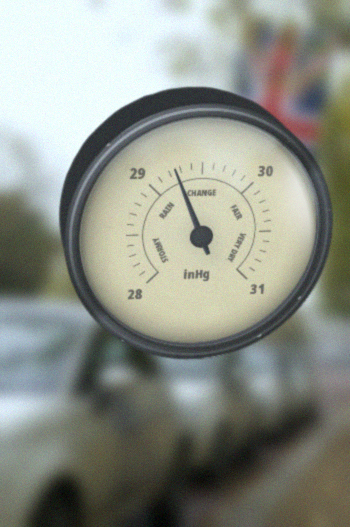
29.25 inHg
